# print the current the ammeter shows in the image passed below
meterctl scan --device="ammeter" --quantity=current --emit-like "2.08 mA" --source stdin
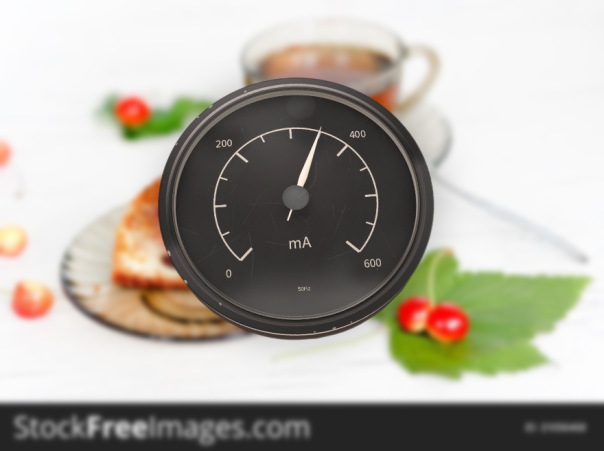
350 mA
